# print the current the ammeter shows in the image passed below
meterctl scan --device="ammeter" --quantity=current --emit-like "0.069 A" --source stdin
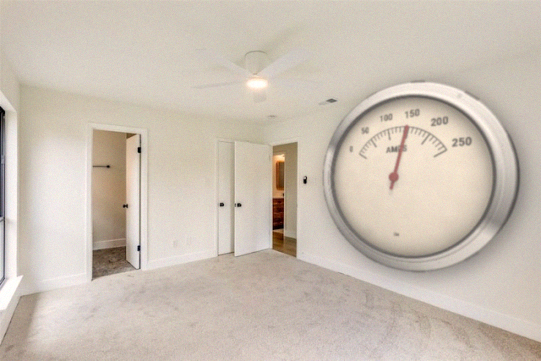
150 A
